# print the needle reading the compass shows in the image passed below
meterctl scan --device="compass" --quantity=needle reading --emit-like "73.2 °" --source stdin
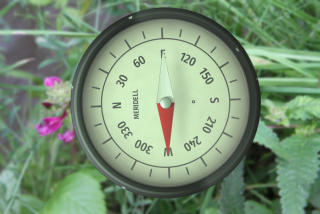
270 °
